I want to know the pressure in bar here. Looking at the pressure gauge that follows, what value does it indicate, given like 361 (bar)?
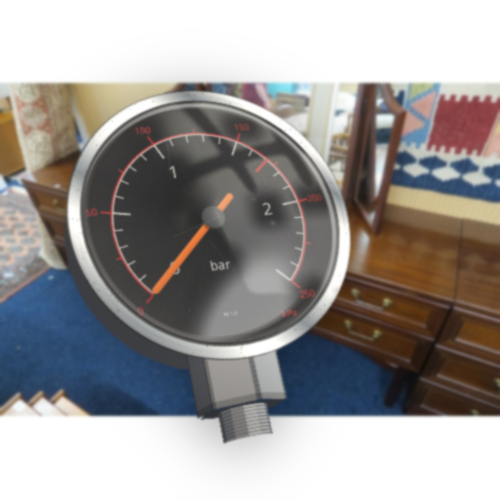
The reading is 0 (bar)
